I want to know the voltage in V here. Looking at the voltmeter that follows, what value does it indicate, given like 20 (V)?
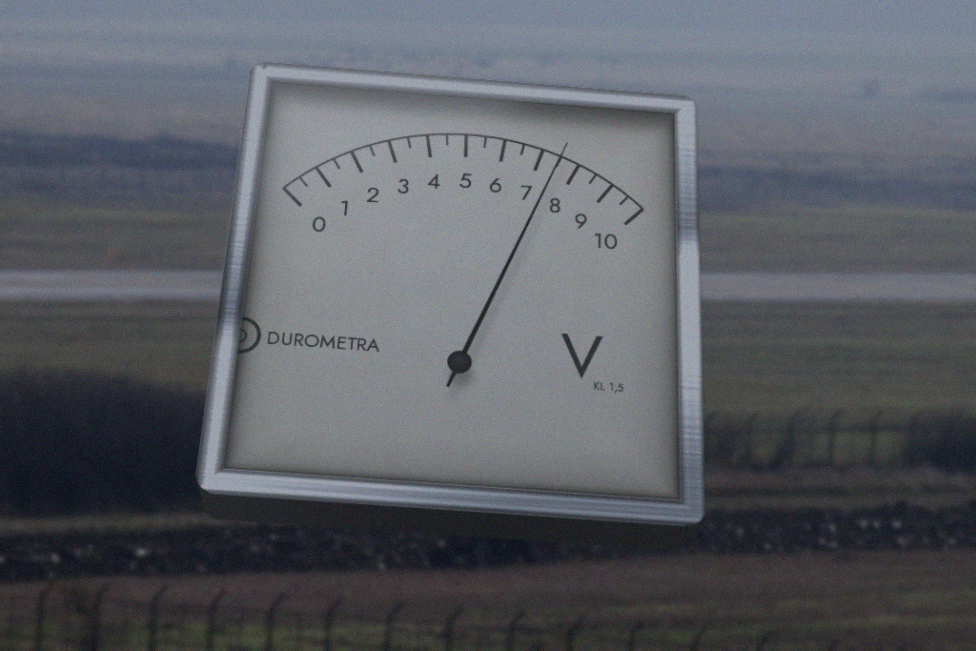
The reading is 7.5 (V)
